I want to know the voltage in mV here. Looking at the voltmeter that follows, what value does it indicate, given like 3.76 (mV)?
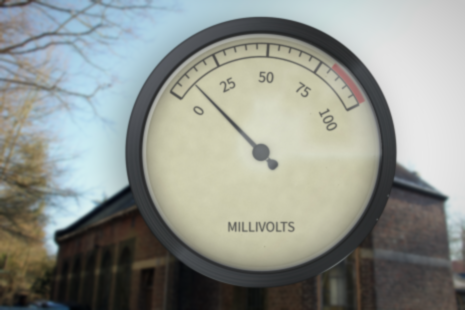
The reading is 10 (mV)
